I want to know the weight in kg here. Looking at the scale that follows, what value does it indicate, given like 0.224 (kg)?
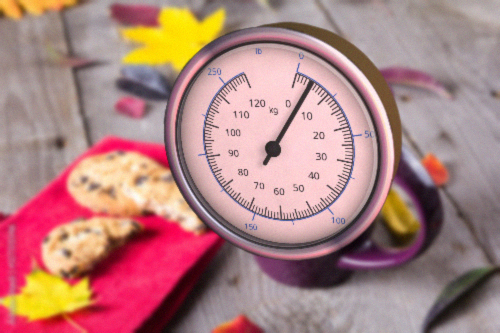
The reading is 5 (kg)
